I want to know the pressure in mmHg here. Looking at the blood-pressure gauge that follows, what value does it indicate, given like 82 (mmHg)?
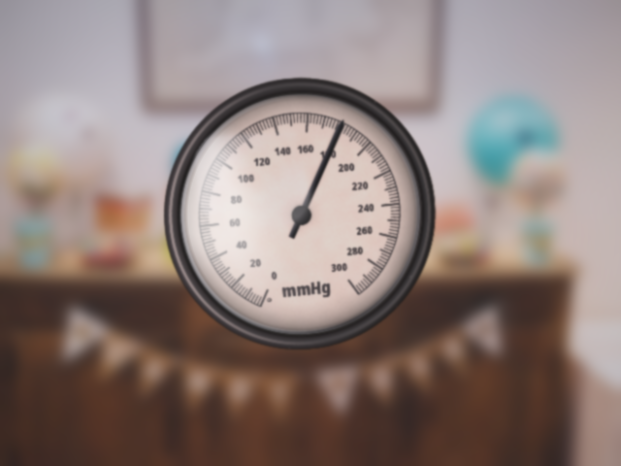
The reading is 180 (mmHg)
